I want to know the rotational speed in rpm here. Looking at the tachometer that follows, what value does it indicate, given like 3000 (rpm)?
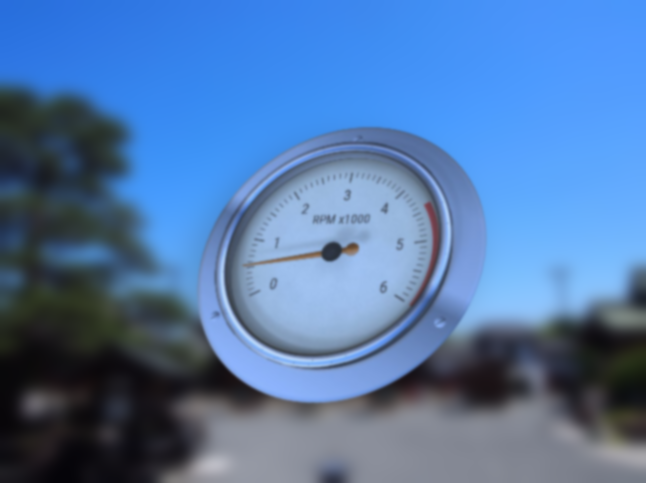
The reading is 500 (rpm)
